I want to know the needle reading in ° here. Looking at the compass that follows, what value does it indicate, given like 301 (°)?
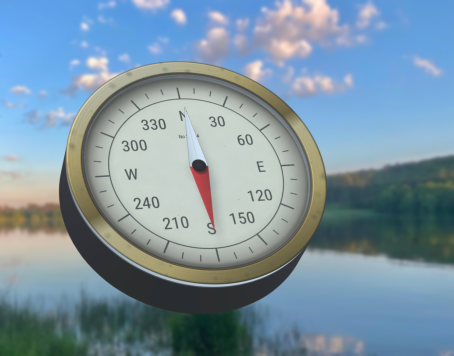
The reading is 180 (°)
